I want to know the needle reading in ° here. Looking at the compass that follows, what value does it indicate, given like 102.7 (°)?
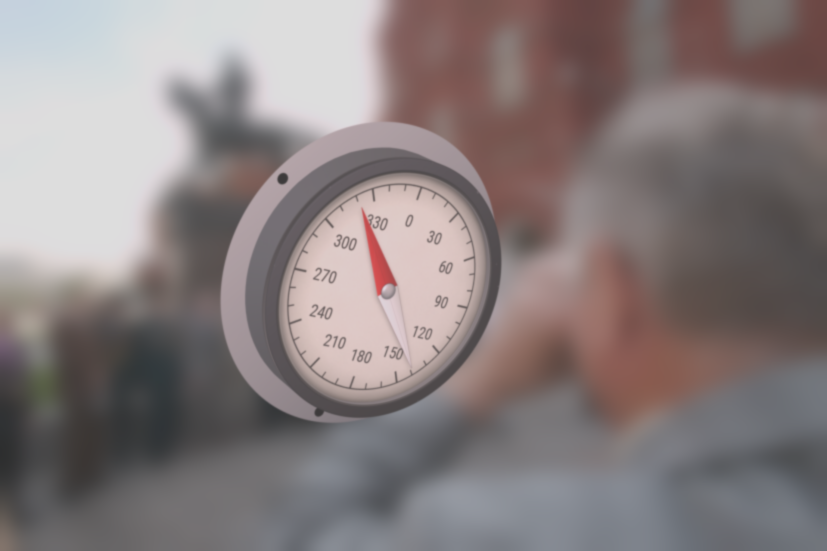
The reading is 320 (°)
